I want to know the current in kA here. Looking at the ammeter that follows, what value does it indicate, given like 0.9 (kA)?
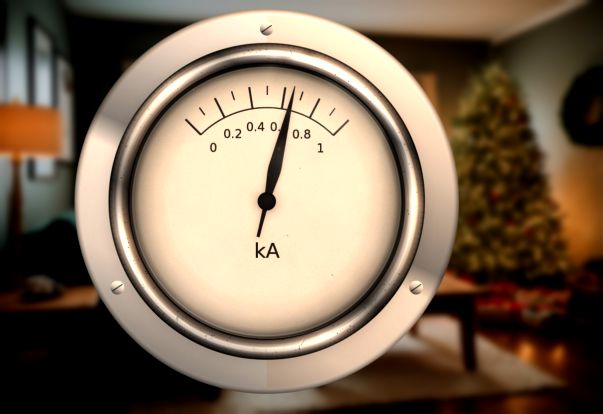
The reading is 0.65 (kA)
